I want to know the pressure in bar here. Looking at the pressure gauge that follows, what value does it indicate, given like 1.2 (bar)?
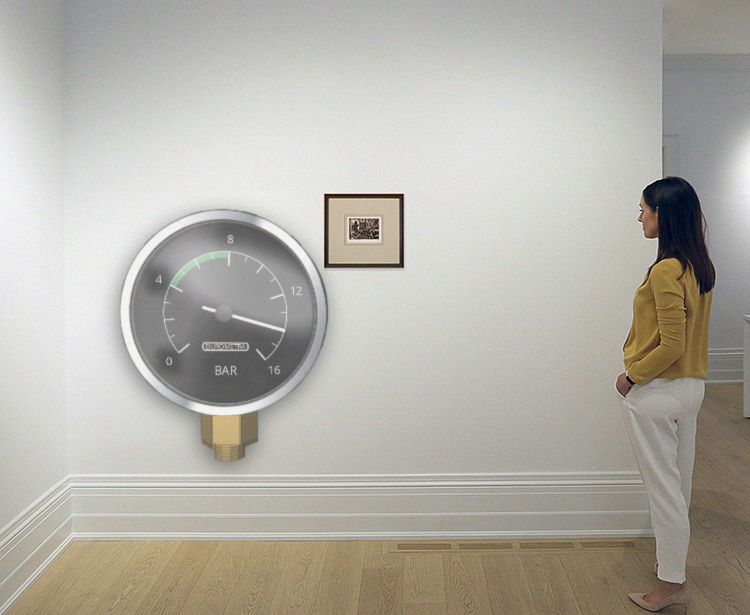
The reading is 14 (bar)
